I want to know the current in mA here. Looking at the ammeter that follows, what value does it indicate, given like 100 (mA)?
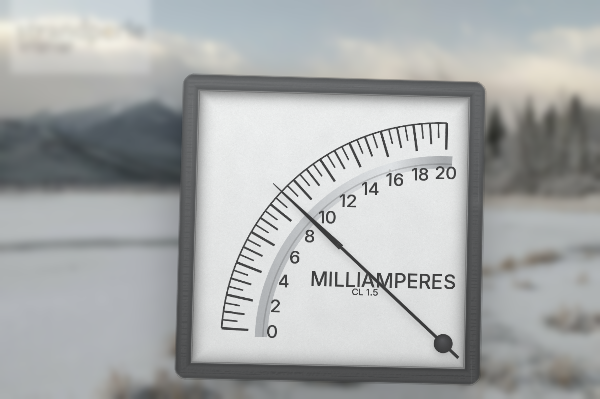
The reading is 9 (mA)
